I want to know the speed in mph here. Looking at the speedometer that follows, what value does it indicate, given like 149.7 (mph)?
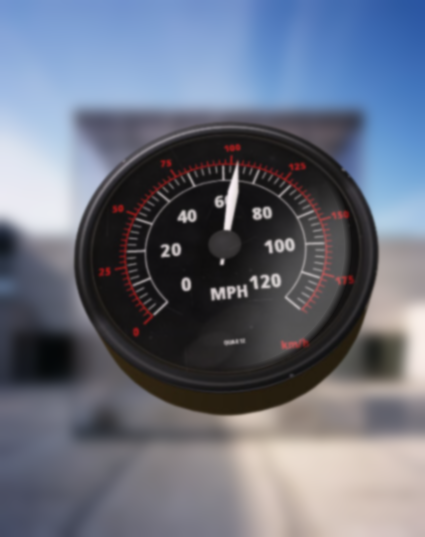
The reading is 64 (mph)
